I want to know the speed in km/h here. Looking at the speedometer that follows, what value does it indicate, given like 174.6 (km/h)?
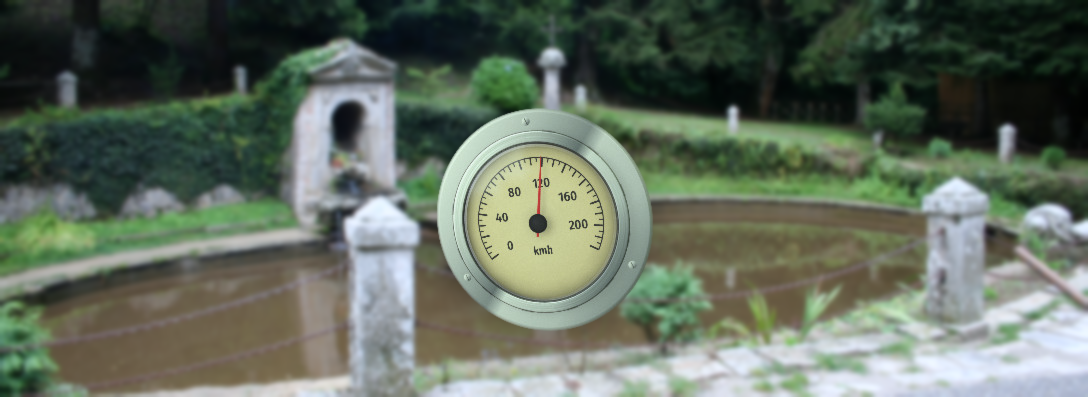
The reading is 120 (km/h)
